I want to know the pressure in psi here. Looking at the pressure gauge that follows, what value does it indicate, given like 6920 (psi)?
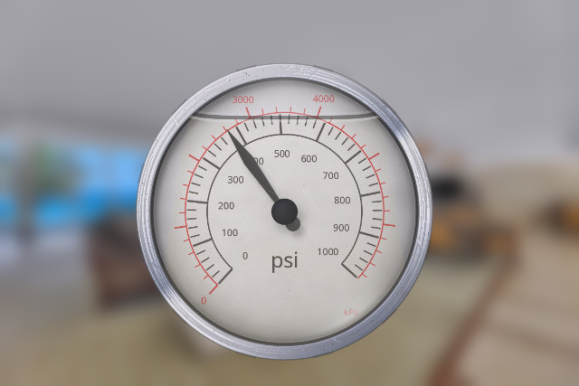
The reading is 380 (psi)
